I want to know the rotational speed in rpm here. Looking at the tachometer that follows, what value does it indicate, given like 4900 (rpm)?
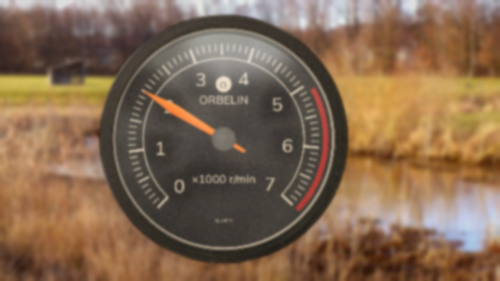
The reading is 2000 (rpm)
